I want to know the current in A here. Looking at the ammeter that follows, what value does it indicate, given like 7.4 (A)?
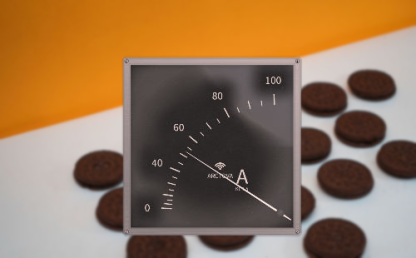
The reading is 52.5 (A)
